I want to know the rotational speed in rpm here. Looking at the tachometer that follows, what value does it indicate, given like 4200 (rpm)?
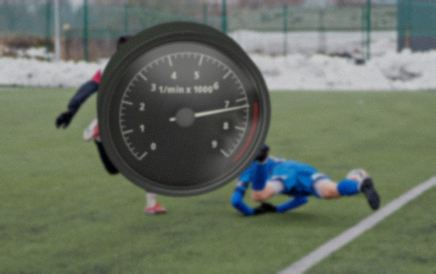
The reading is 7200 (rpm)
